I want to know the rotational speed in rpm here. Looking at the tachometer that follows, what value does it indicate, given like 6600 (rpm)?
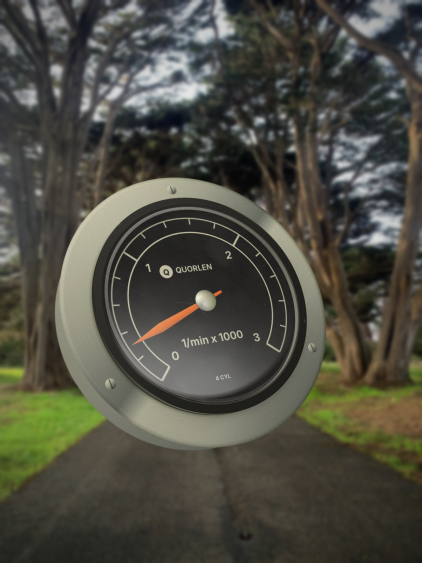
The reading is 300 (rpm)
